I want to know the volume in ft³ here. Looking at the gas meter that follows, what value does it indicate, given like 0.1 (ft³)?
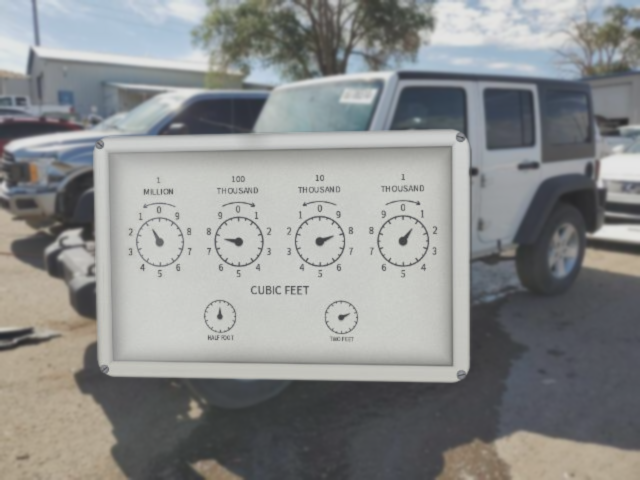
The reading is 78100 (ft³)
